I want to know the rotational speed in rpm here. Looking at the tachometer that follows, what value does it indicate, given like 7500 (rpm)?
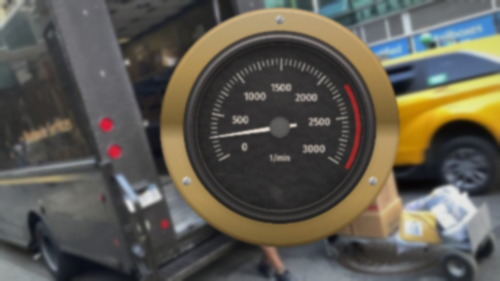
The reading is 250 (rpm)
